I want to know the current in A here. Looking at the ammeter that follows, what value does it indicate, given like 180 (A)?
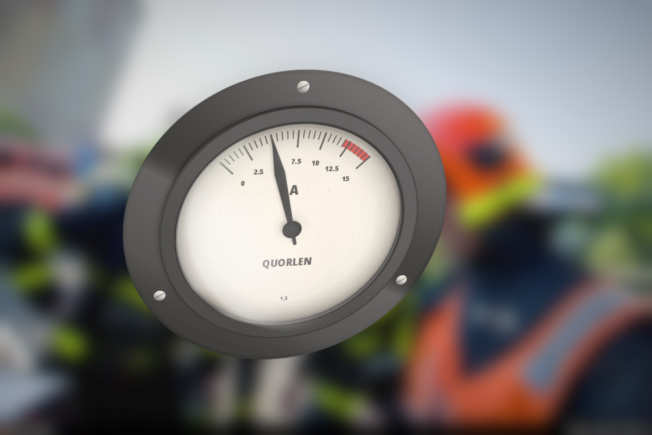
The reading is 5 (A)
